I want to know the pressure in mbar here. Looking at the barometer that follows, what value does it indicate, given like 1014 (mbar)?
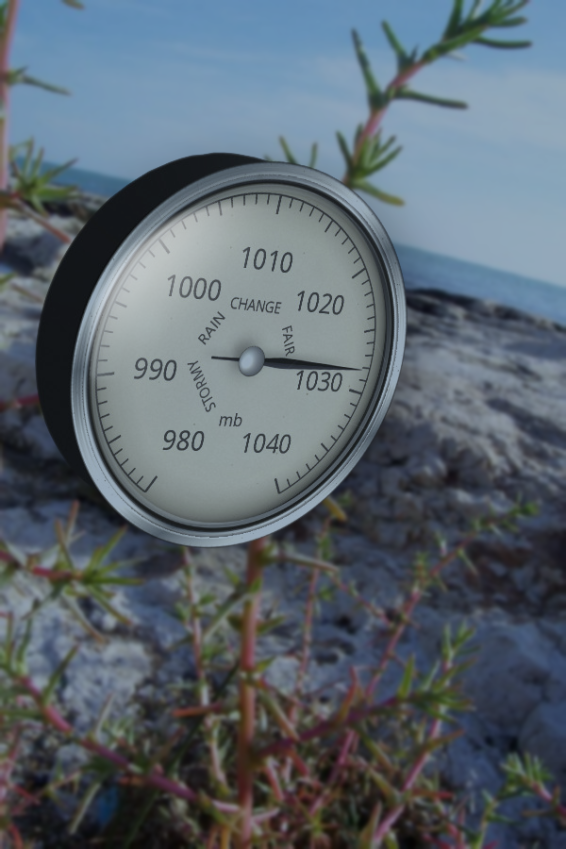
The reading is 1028 (mbar)
